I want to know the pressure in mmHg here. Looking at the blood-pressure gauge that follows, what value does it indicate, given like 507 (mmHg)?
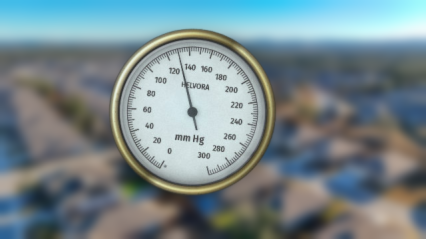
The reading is 130 (mmHg)
